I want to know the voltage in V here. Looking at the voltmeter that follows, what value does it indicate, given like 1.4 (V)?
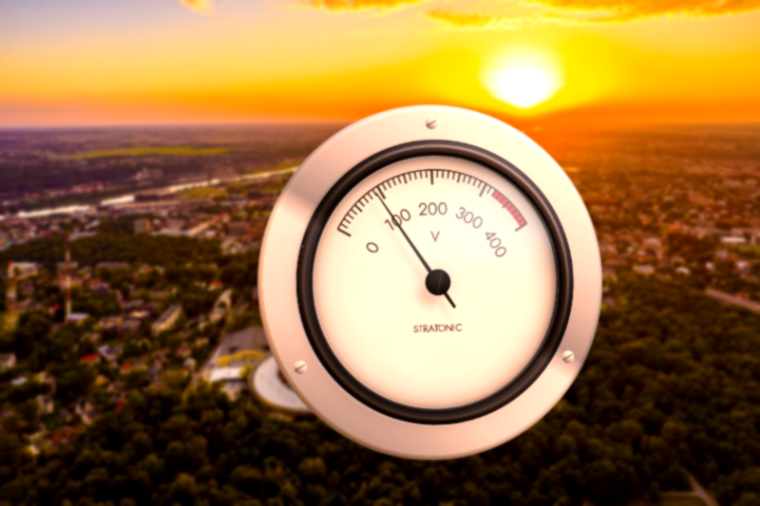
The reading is 90 (V)
